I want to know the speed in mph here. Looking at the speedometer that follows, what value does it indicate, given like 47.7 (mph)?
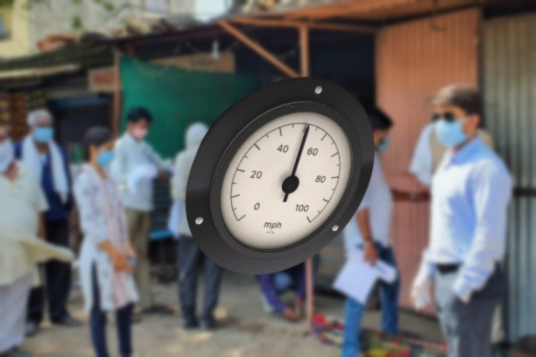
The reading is 50 (mph)
